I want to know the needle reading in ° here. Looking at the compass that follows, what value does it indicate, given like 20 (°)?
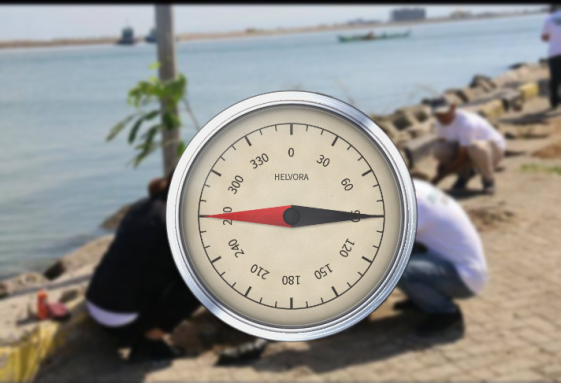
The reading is 270 (°)
